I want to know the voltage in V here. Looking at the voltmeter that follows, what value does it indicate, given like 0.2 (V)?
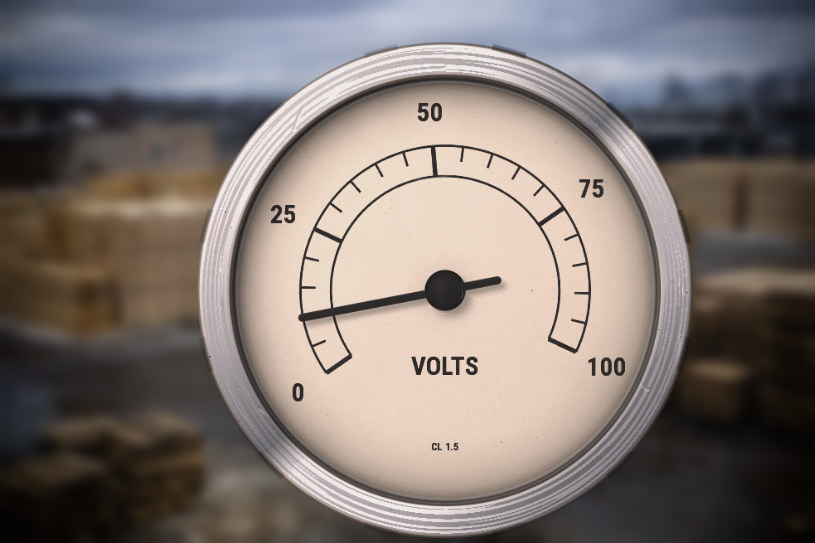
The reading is 10 (V)
